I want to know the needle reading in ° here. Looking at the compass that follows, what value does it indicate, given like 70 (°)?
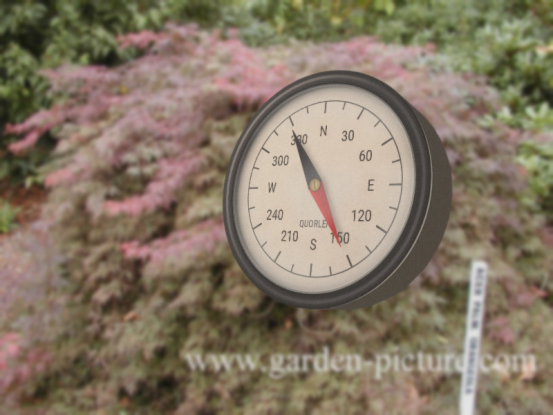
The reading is 150 (°)
